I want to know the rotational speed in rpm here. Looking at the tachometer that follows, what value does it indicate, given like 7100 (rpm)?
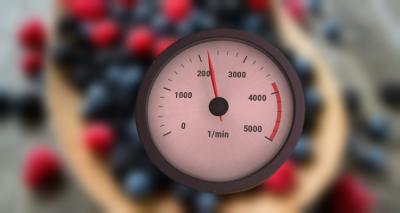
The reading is 2200 (rpm)
